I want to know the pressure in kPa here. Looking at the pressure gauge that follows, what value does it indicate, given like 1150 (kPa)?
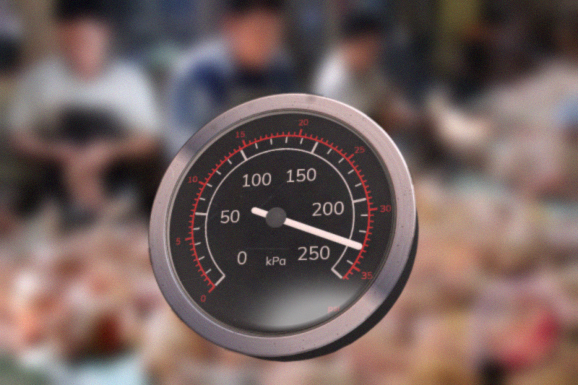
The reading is 230 (kPa)
